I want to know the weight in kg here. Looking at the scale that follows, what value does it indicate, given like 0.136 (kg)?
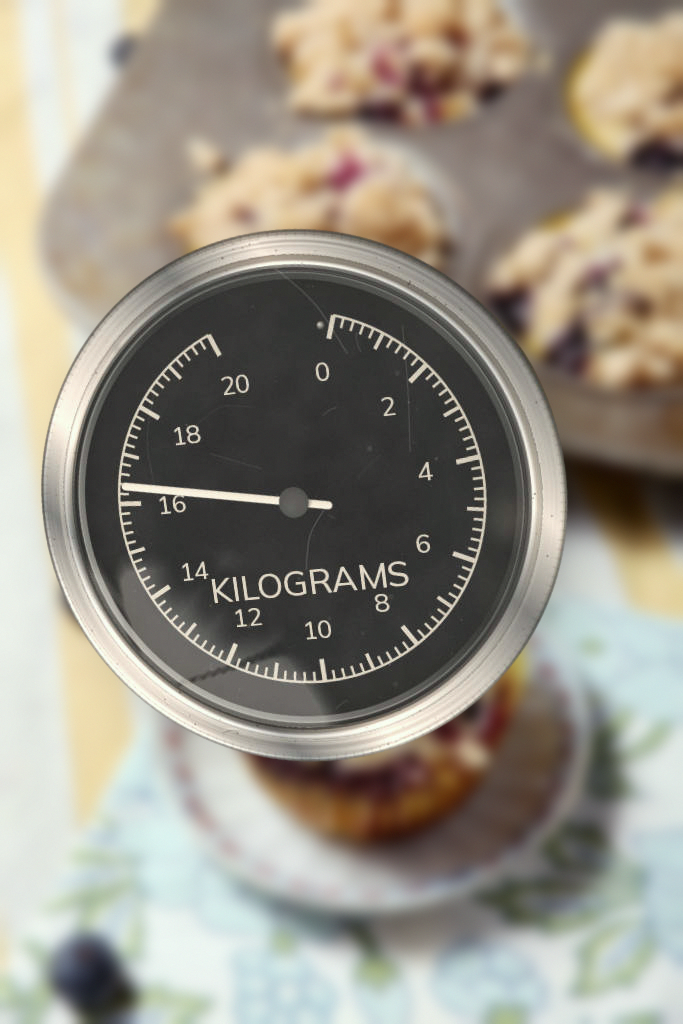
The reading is 16.4 (kg)
